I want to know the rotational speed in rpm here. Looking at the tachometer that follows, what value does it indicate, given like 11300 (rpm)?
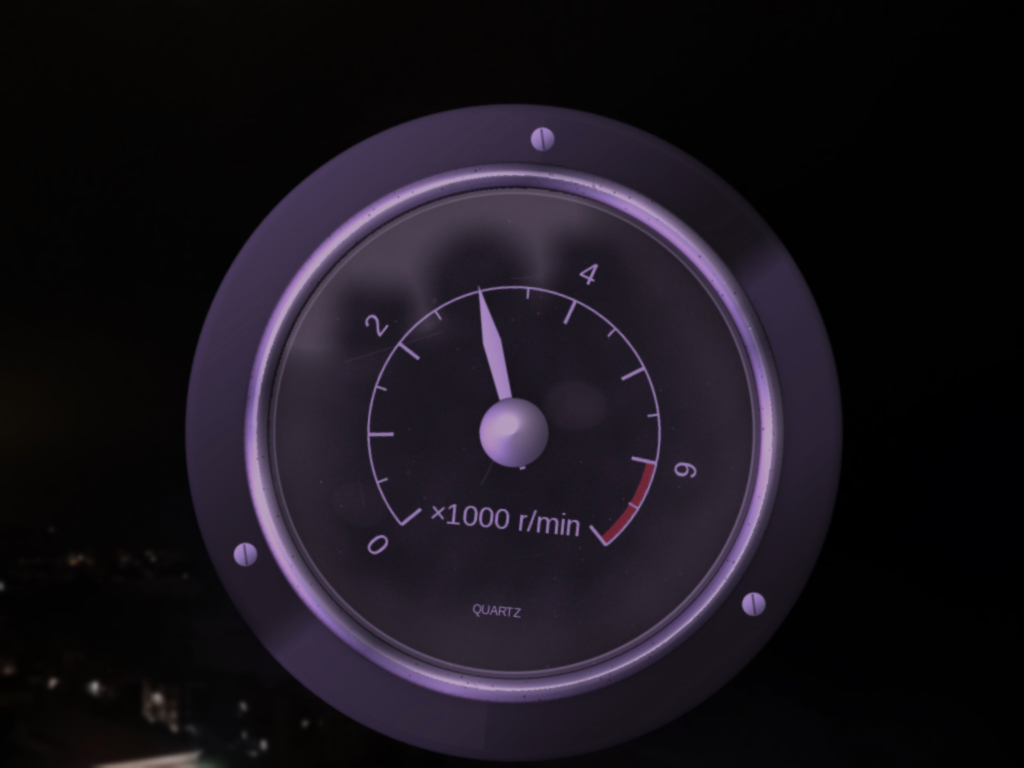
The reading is 3000 (rpm)
